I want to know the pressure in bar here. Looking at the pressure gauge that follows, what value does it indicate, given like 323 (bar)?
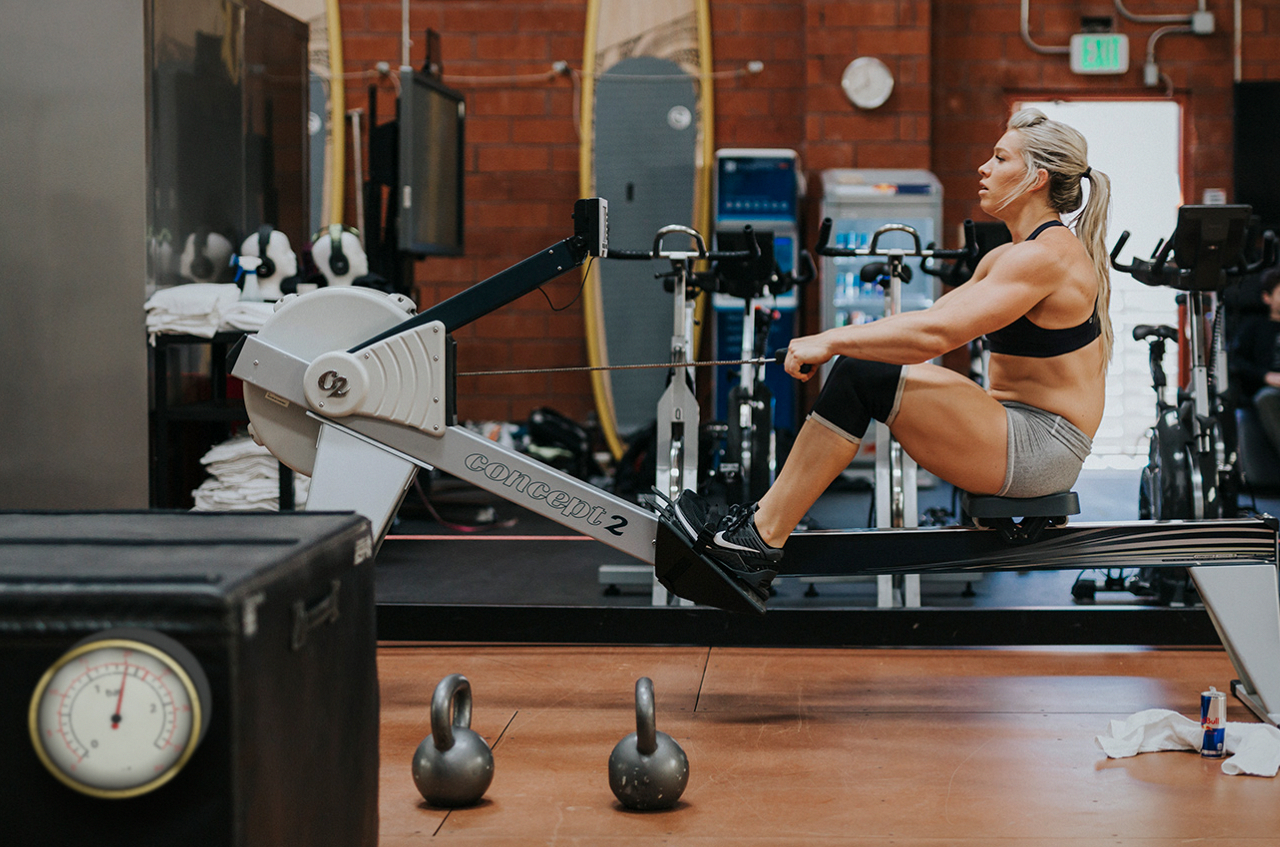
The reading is 1.4 (bar)
